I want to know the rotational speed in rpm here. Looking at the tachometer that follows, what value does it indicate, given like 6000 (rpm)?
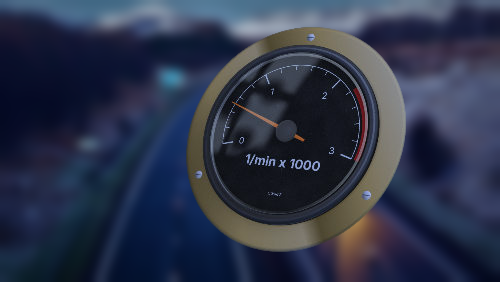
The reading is 500 (rpm)
